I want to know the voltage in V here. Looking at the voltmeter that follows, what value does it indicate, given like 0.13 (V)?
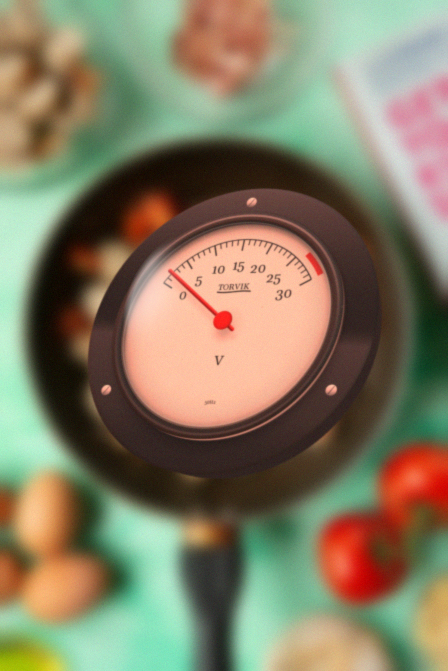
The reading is 2 (V)
